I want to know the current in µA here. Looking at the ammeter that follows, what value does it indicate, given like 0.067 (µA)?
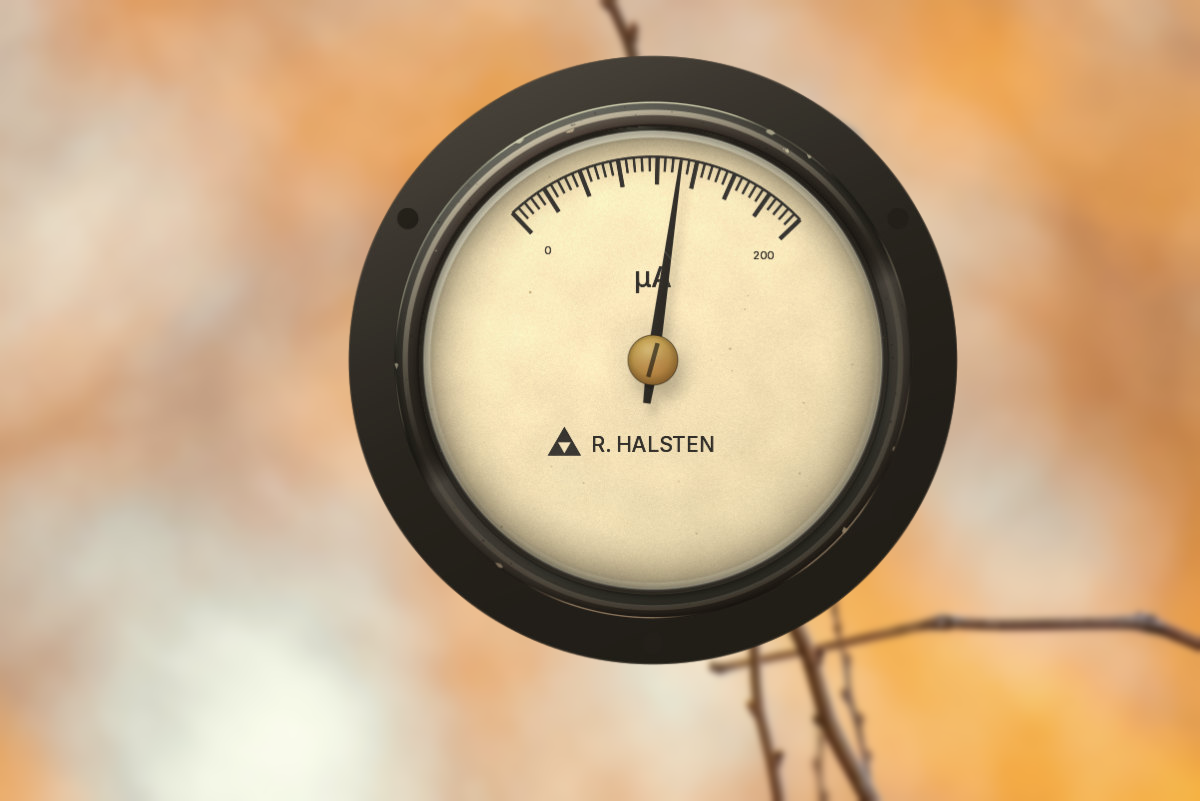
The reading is 115 (µA)
